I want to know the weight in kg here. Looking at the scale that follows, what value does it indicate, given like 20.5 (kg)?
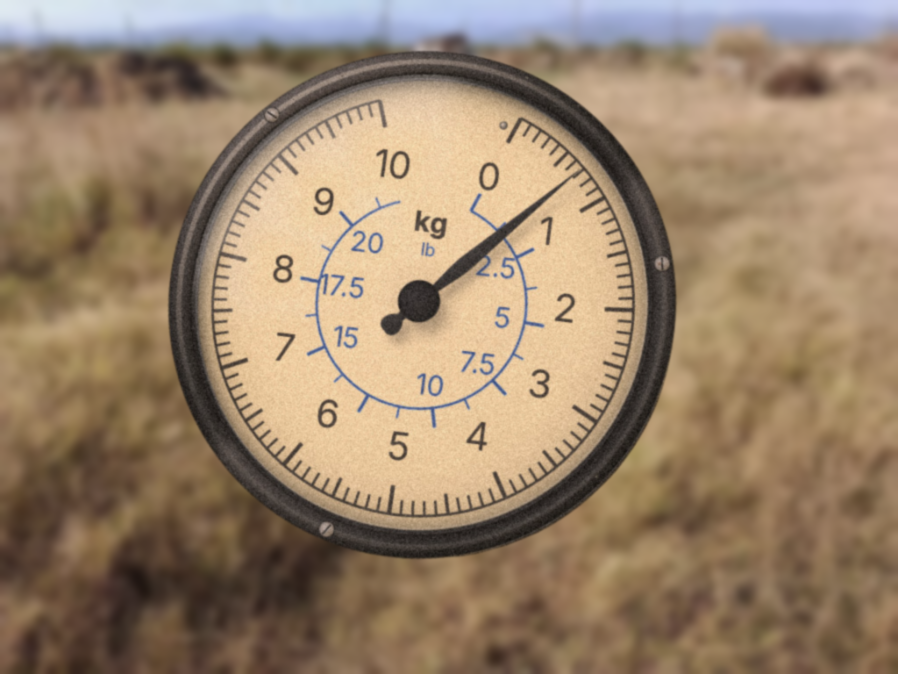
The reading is 0.7 (kg)
